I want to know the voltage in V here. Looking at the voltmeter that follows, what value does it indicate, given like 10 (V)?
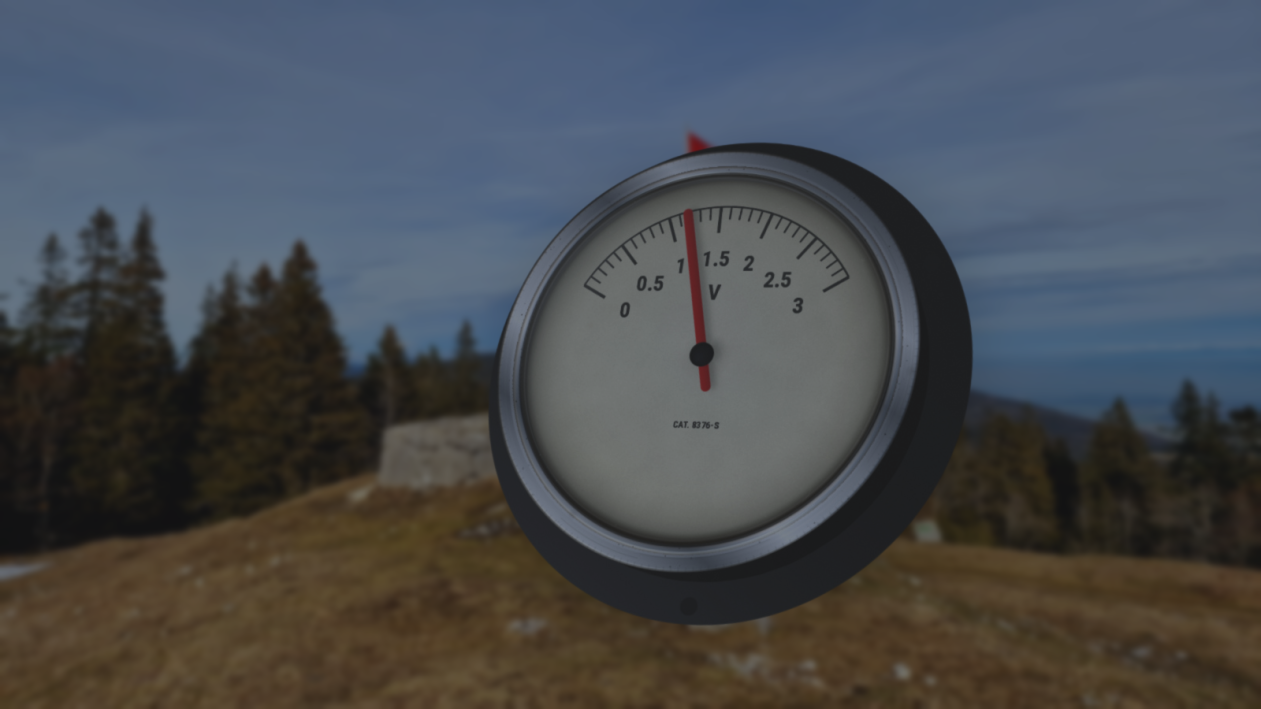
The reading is 1.2 (V)
